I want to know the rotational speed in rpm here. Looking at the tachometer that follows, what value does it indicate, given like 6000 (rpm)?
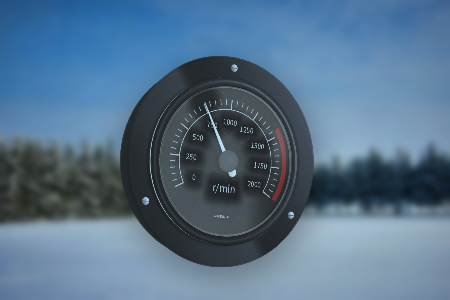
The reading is 750 (rpm)
